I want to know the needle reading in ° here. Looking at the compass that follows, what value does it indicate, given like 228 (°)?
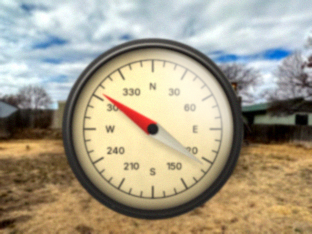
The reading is 305 (°)
